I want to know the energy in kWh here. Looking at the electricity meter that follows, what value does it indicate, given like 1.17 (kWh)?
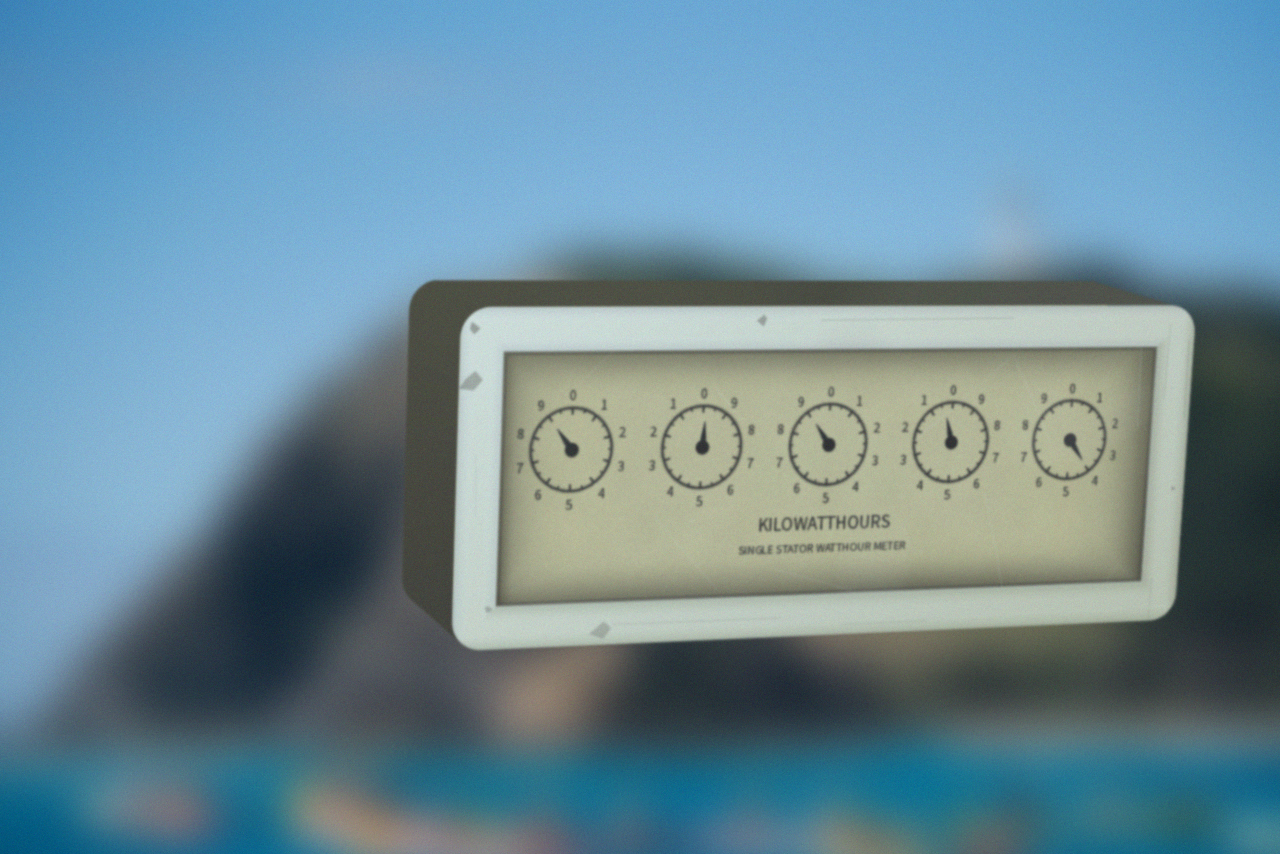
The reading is 89904 (kWh)
